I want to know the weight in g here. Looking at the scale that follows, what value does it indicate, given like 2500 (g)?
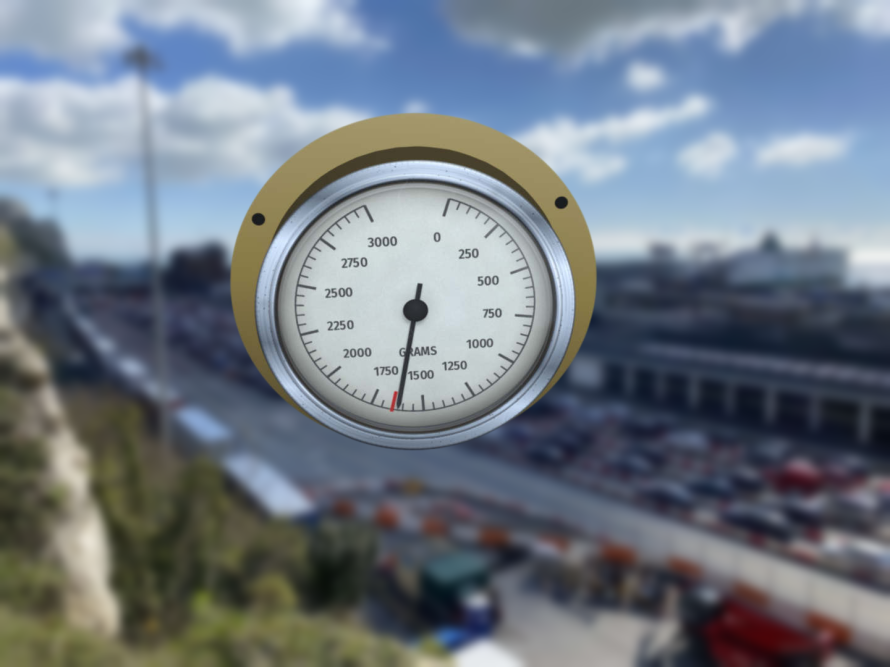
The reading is 1625 (g)
